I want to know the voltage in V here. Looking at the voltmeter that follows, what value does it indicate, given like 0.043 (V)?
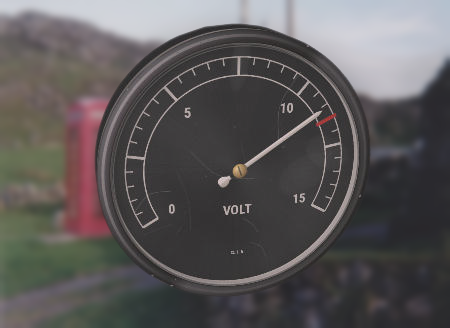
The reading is 11 (V)
